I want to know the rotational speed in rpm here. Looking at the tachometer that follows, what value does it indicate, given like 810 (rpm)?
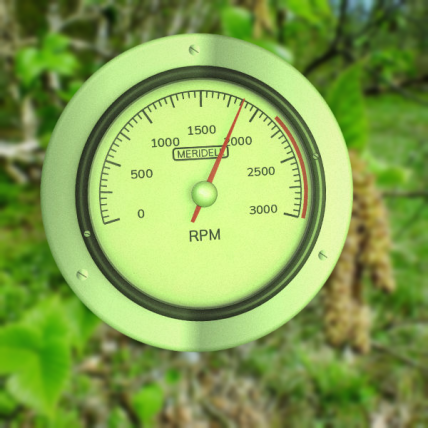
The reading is 1850 (rpm)
